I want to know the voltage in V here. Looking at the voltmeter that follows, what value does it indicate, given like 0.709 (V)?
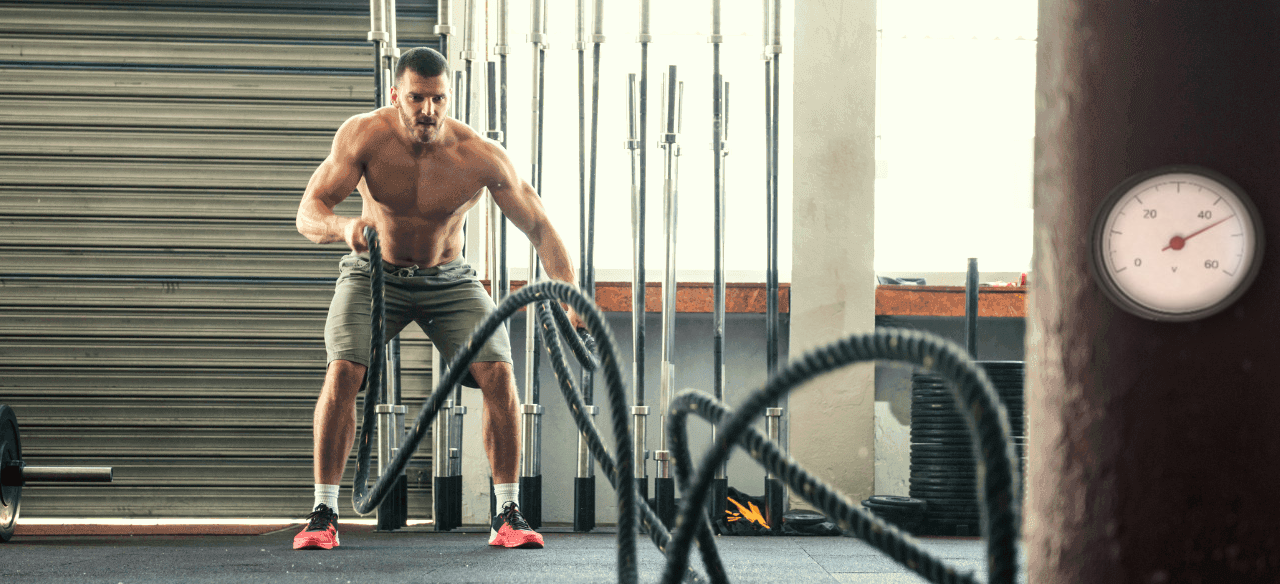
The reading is 45 (V)
